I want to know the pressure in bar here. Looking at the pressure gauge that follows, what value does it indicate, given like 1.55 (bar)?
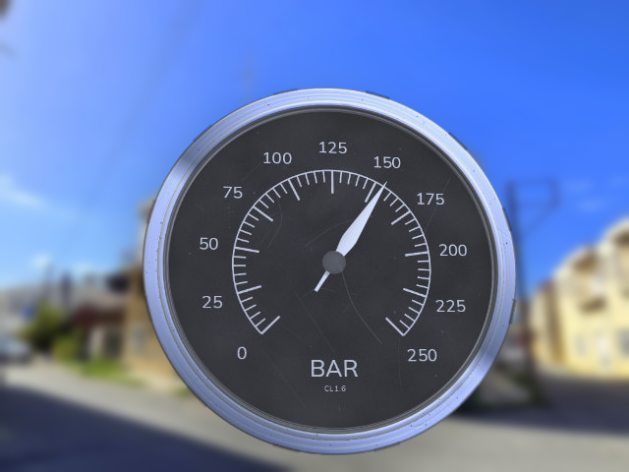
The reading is 155 (bar)
